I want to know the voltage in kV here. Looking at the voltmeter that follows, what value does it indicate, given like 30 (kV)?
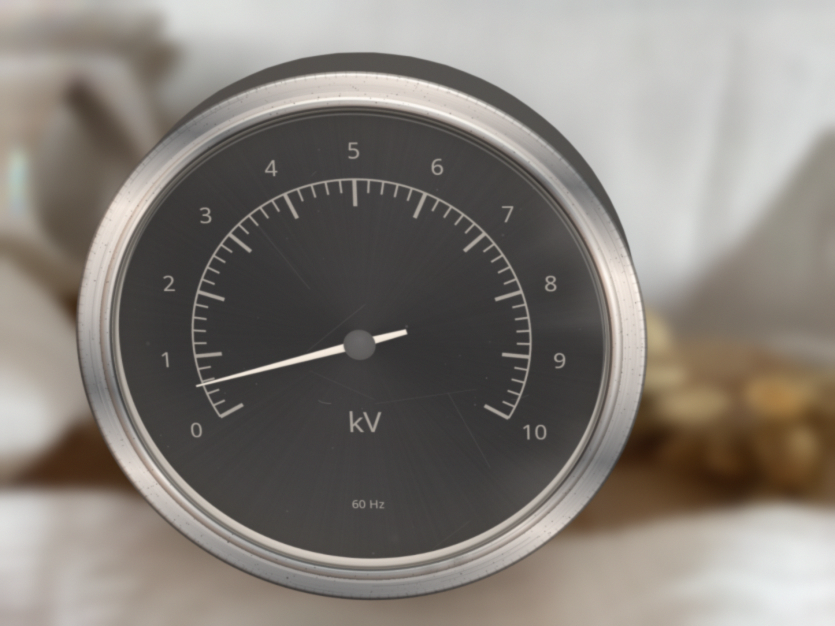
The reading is 0.6 (kV)
